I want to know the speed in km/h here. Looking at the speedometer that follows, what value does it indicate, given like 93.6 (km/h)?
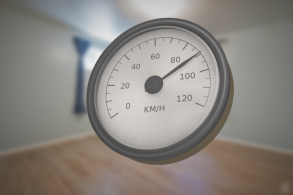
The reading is 90 (km/h)
